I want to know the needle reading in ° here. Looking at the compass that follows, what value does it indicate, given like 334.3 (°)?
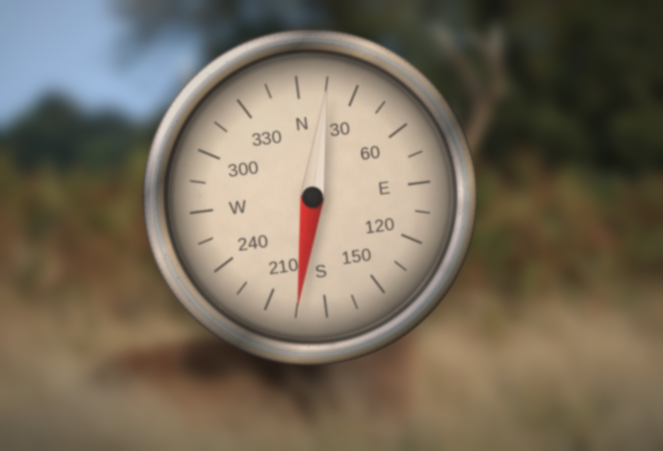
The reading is 195 (°)
